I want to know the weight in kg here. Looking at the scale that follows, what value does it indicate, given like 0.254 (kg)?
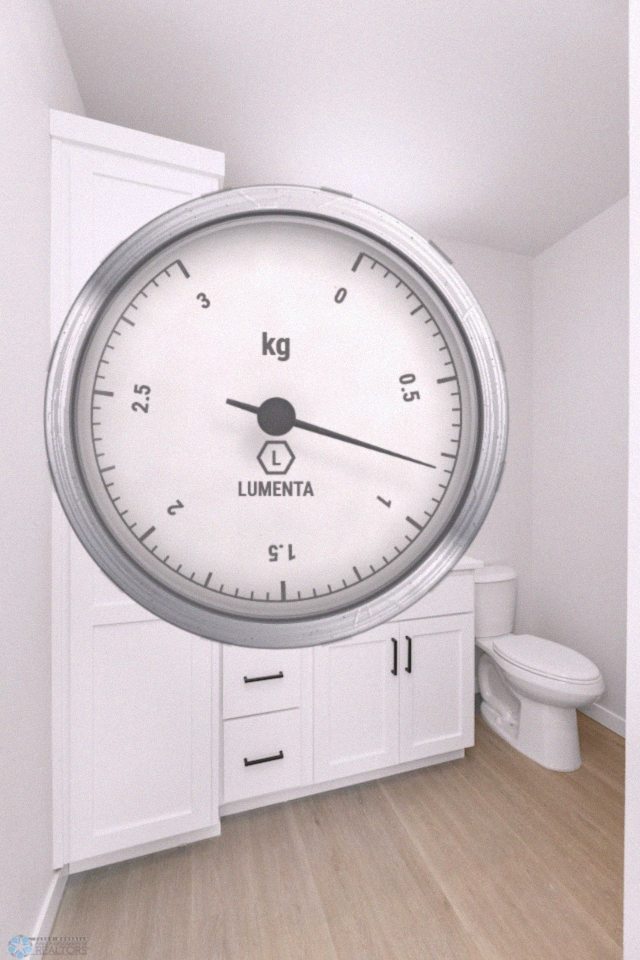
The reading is 0.8 (kg)
